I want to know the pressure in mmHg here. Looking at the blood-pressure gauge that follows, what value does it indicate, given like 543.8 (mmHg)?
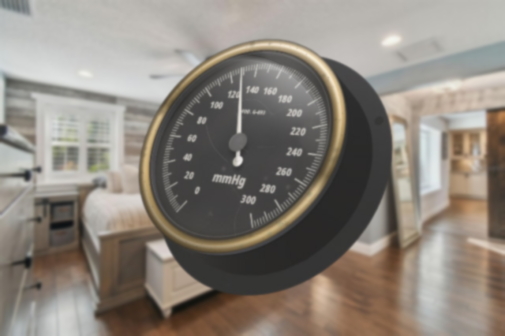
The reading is 130 (mmHg)
